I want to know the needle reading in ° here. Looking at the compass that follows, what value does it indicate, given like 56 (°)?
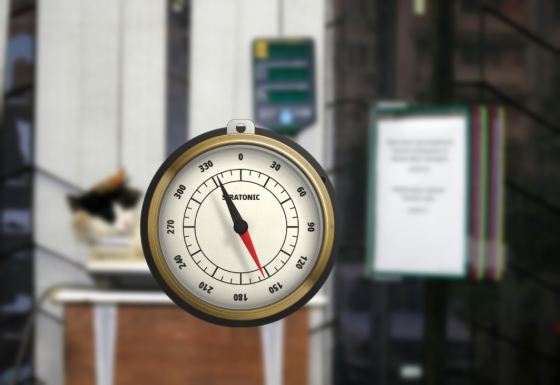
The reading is 155 (°)
